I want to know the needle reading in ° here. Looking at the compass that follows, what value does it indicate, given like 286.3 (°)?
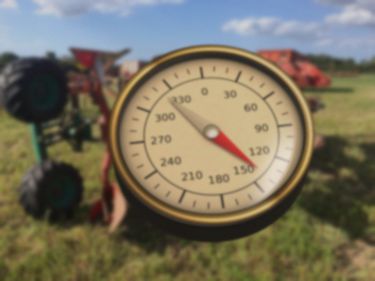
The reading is 140 (°)
